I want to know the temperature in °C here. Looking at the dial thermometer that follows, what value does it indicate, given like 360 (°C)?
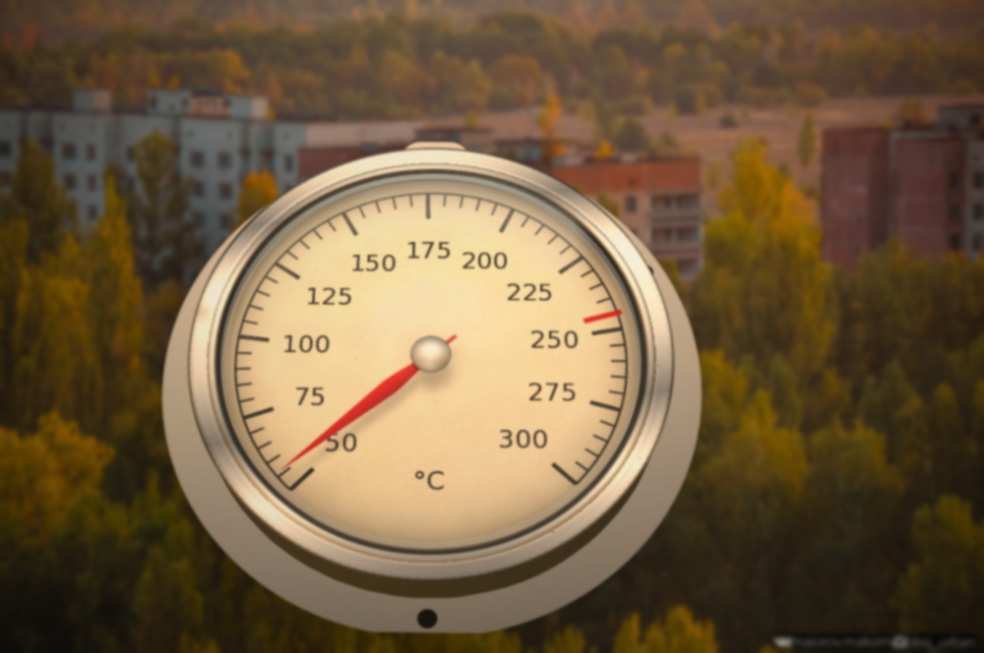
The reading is 55 (°C)
